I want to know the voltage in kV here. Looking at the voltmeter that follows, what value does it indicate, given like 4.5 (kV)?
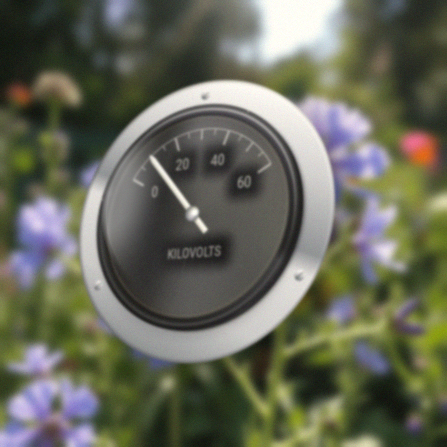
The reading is 10 (kV)
